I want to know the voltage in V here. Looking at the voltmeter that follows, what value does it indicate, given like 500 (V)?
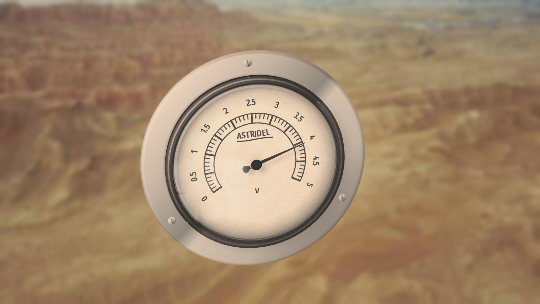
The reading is 4 (V)
